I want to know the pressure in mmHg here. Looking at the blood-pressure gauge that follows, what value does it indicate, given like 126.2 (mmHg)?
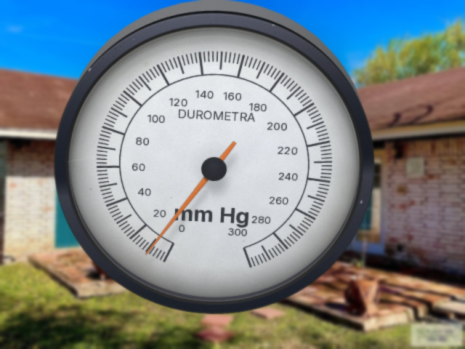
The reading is 10 (mmHg)
